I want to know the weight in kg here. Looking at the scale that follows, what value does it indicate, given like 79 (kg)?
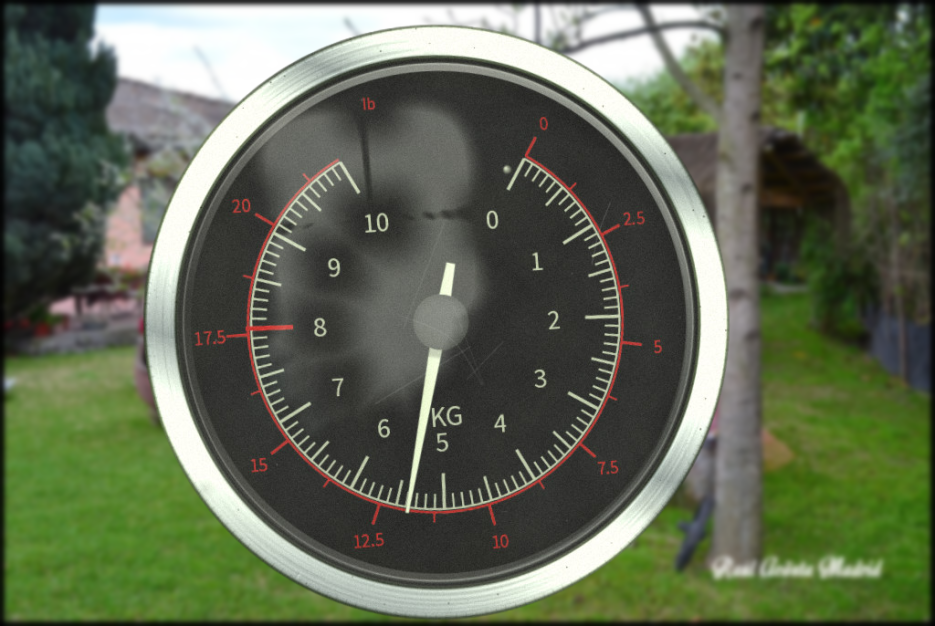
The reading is 5.4 (kg)
